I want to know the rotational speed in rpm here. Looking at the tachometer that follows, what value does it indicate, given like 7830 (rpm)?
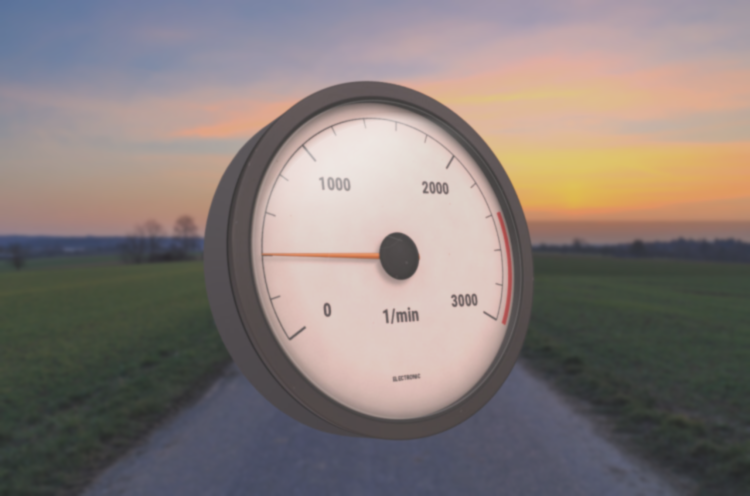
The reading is 400 (rpm)
